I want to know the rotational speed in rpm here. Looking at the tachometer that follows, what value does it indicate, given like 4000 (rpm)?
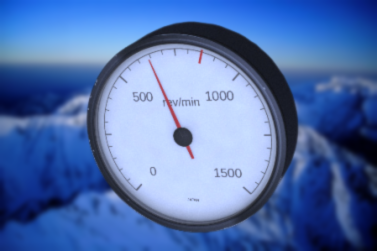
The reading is 650 (rpm)
